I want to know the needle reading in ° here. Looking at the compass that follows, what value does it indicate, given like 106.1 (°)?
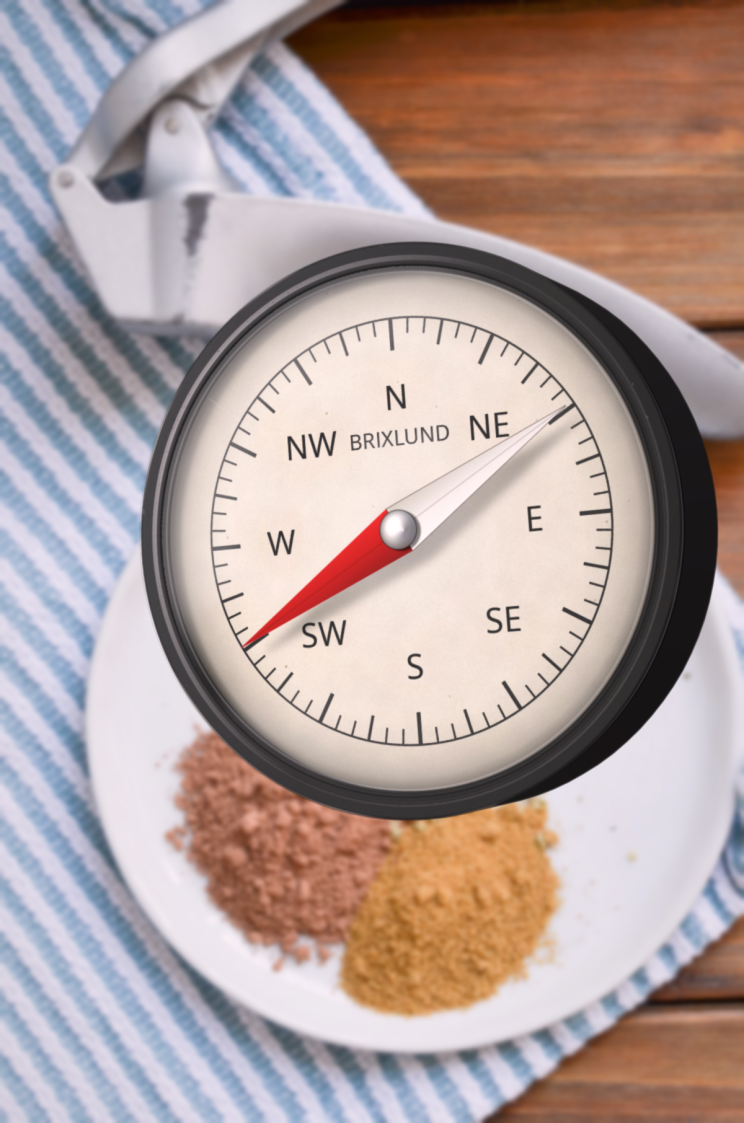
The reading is 240 (°)
